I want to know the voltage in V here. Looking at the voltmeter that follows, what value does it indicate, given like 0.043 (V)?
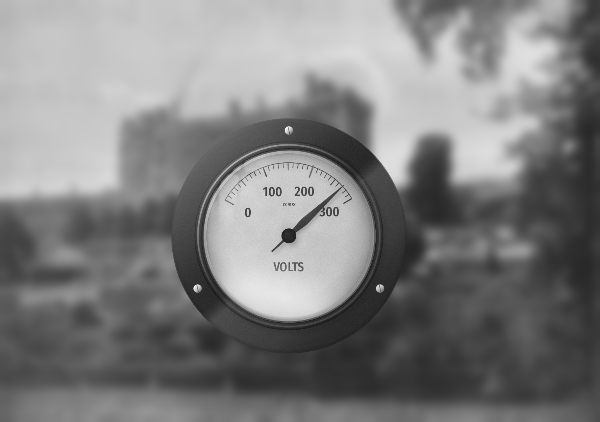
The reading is 270 (V)
